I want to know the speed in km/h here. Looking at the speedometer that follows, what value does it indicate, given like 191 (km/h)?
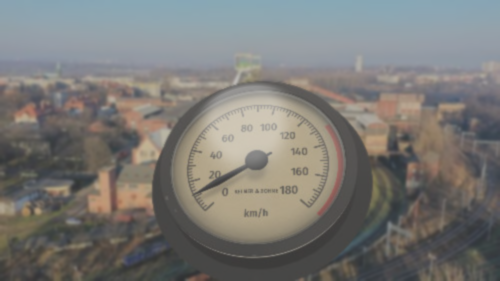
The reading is 10 (km/h)
